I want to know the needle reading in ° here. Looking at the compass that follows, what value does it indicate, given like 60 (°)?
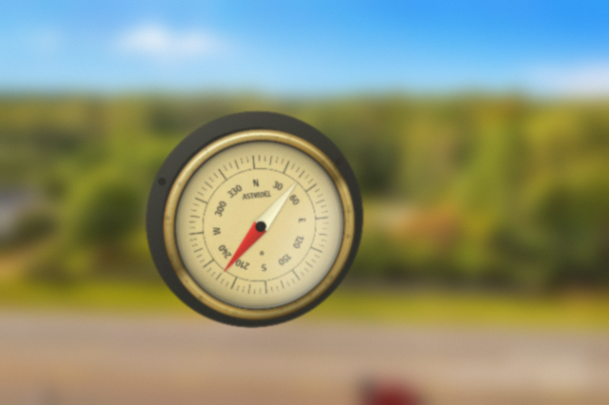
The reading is 225 (°)
